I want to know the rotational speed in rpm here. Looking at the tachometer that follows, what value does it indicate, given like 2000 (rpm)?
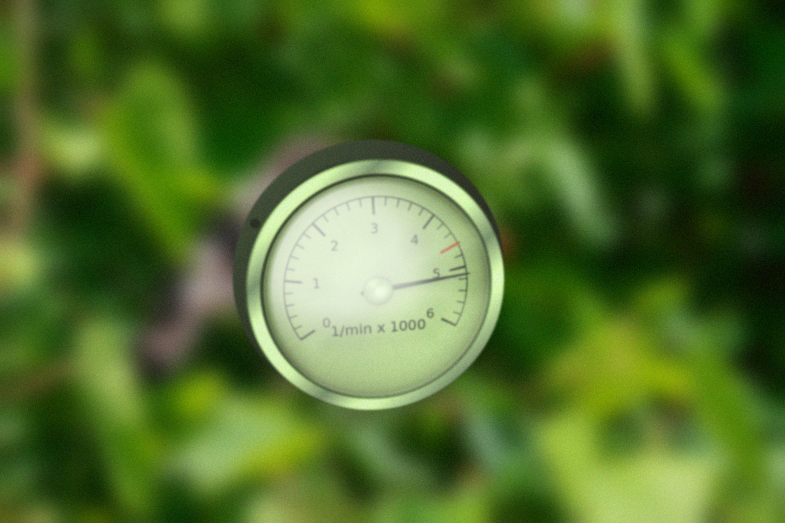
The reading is 5100 (rpm)
